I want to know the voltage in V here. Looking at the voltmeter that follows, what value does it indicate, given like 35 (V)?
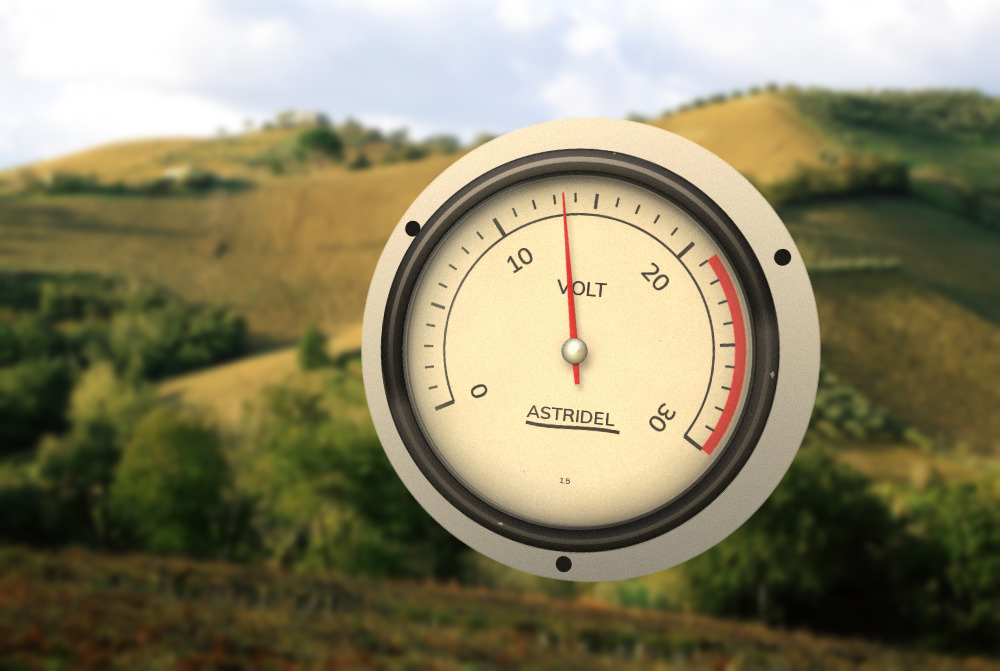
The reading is 13.5 (V)
